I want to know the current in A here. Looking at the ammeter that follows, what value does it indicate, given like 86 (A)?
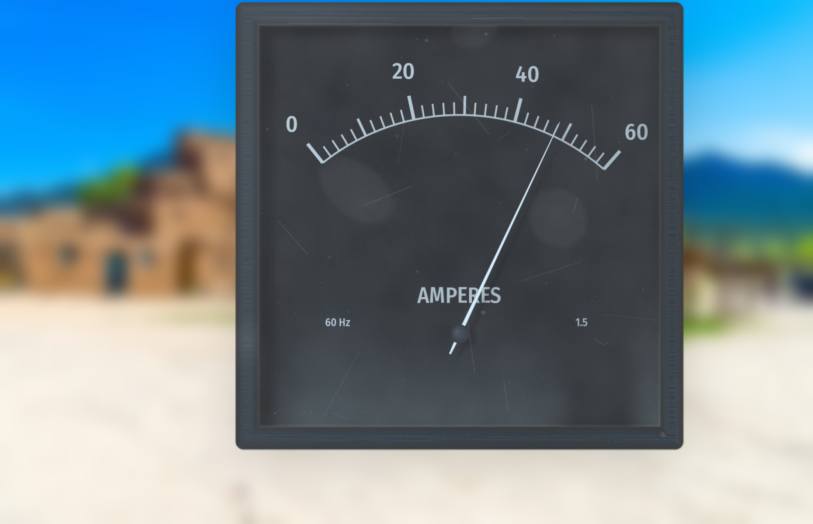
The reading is 48 (A)
